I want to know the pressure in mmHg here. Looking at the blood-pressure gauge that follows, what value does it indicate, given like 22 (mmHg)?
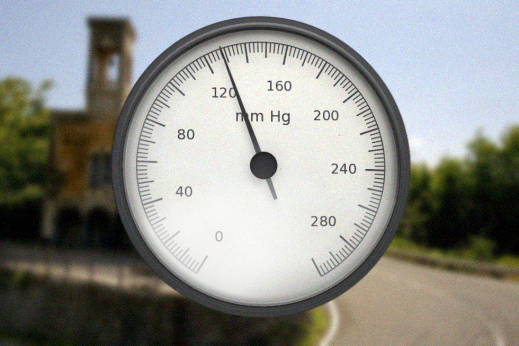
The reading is 128 (mmHg)
